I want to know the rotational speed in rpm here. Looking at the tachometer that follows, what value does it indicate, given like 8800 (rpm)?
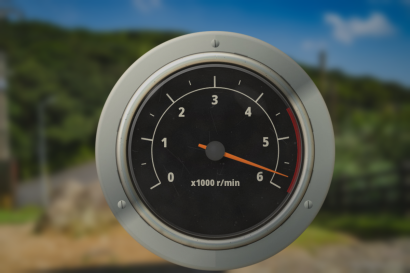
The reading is 5750 (rpm)
